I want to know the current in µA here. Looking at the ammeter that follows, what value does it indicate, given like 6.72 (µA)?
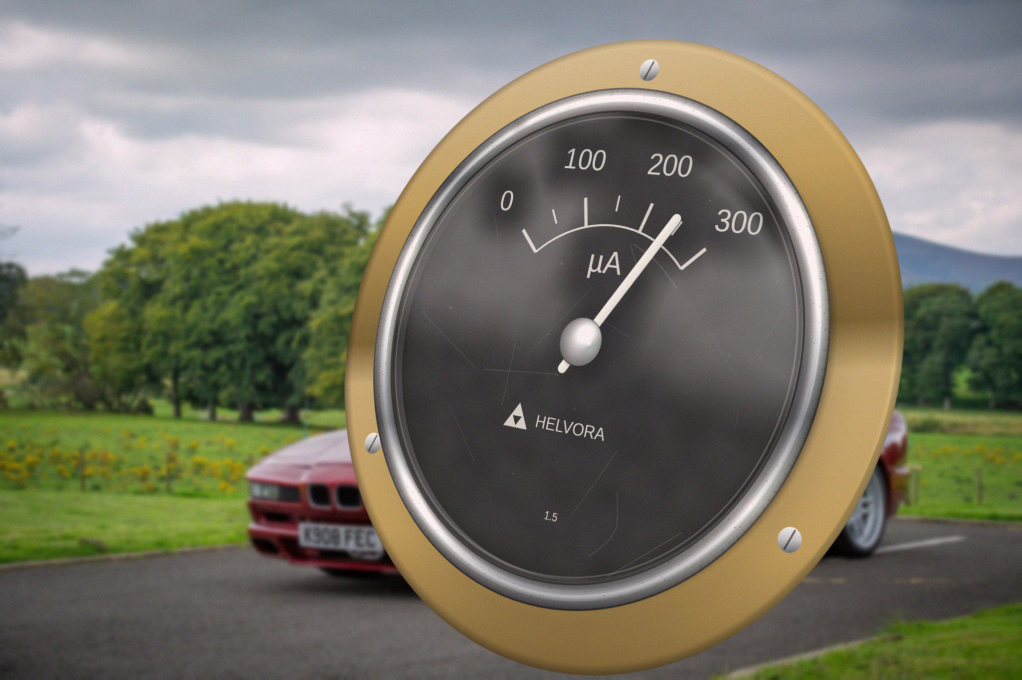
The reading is 250 (µA)
